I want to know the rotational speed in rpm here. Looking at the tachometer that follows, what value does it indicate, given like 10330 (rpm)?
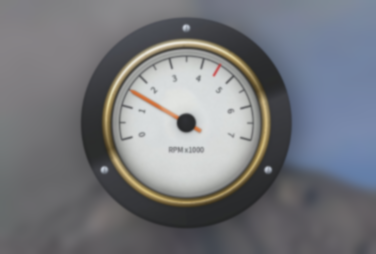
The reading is 1500 (rpm)
